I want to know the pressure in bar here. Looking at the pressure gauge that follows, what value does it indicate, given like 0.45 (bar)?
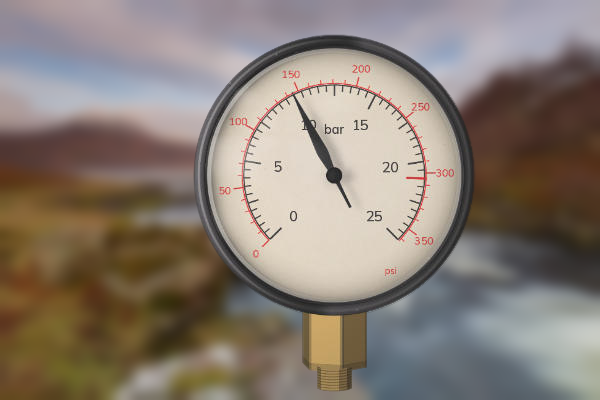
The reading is 10 (bar)
